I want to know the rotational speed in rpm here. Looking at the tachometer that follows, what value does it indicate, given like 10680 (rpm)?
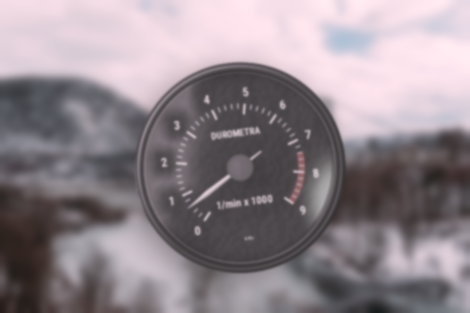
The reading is 600 (rpm)
